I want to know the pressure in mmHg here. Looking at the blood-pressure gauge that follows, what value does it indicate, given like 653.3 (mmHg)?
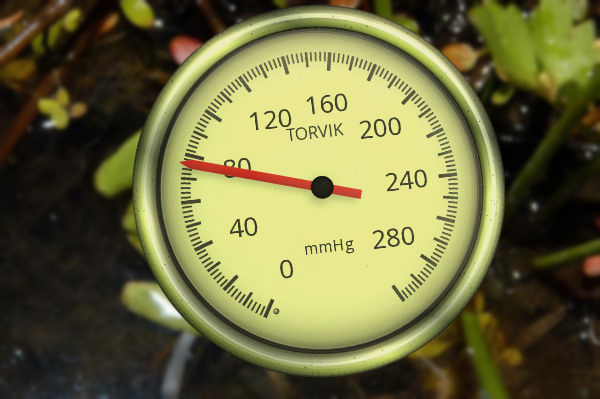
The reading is 76 (mmHg)
